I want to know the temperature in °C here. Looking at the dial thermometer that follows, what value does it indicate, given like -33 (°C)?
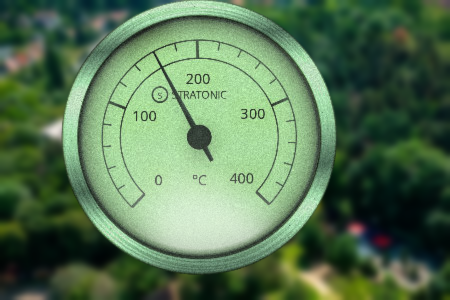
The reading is 160 (°C)
